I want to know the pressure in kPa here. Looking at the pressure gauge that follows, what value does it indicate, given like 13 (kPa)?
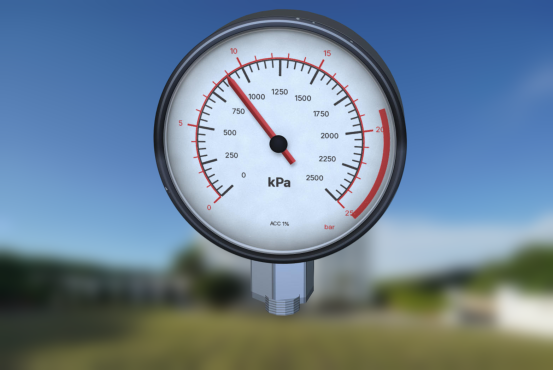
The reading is 900 (kPa)
